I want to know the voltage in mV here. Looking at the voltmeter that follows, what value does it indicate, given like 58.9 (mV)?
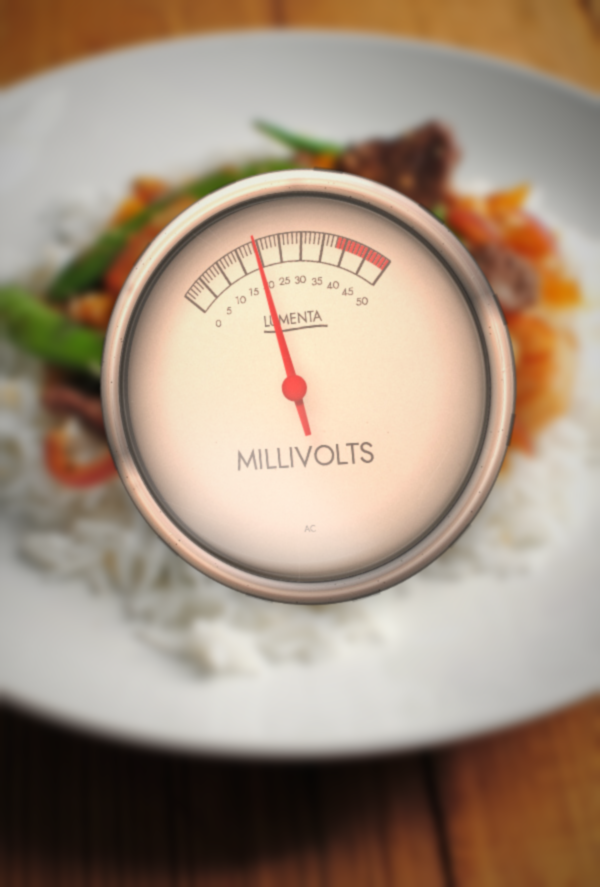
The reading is 20 (mV)
